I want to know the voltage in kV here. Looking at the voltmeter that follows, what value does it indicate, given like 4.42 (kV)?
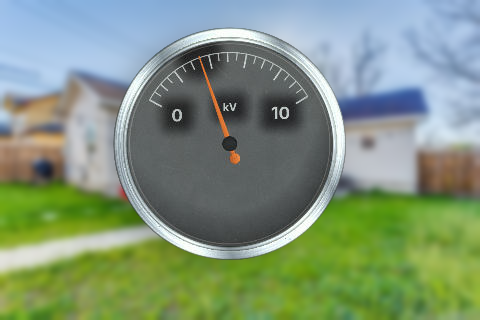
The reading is 3.5 (kV)
